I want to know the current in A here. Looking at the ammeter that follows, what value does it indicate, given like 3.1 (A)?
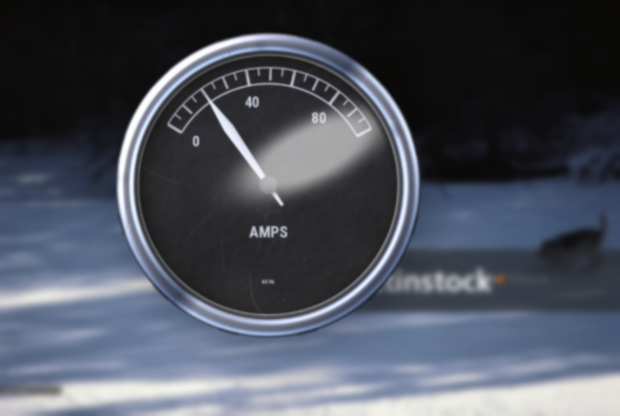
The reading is 20 (A)
